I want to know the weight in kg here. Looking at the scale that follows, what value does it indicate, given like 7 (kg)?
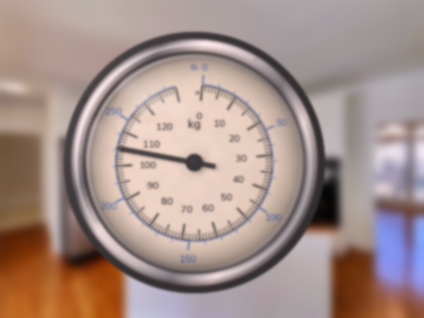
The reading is 105 (kg)
